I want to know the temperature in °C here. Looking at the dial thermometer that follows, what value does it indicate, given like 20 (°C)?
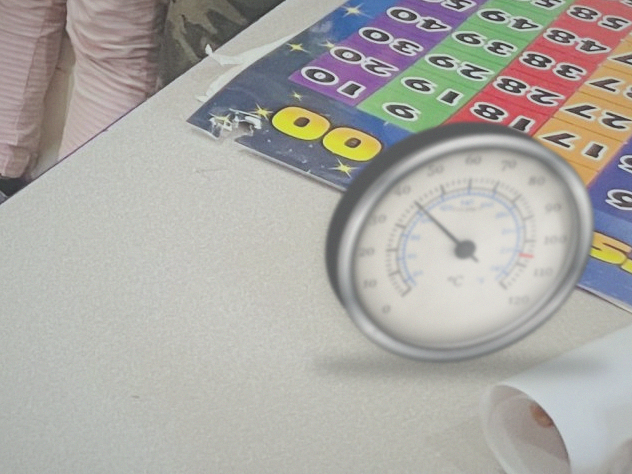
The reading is 40 (°C)
